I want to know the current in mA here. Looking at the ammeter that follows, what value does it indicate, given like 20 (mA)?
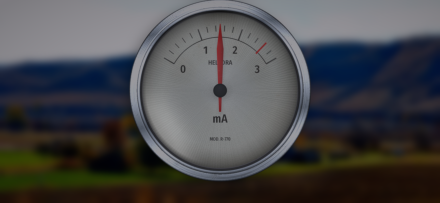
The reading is 1.5 (mA)
